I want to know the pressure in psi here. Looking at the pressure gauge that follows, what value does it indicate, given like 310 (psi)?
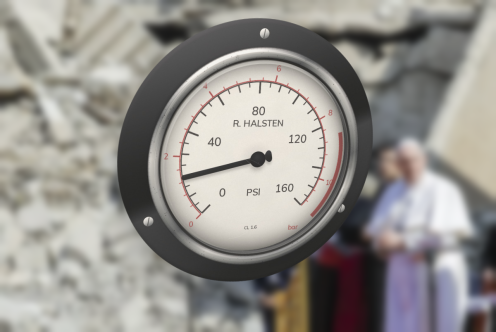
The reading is 20 (psi)
